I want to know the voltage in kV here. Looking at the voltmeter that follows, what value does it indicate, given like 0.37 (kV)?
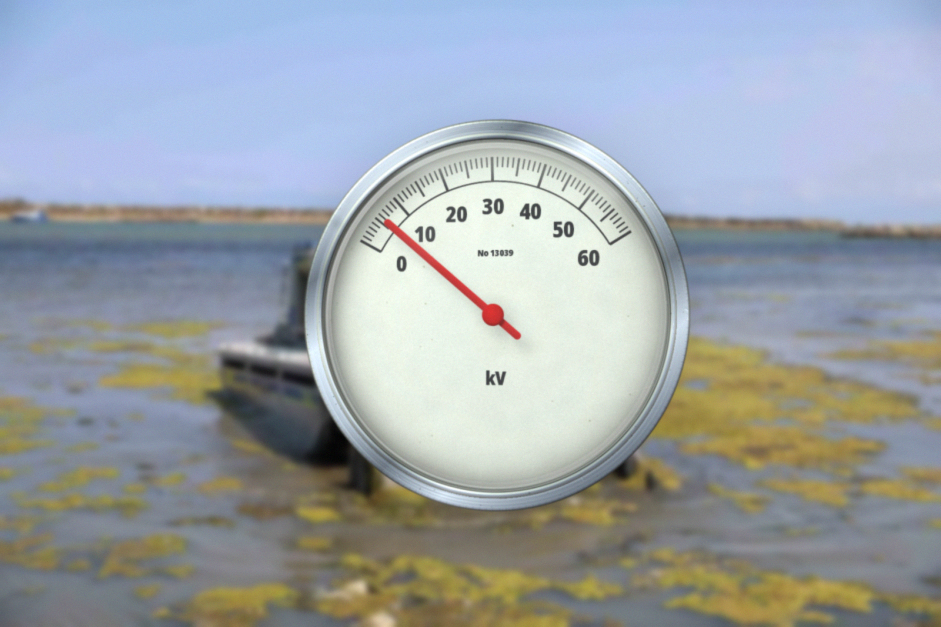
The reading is 6 (kV)
